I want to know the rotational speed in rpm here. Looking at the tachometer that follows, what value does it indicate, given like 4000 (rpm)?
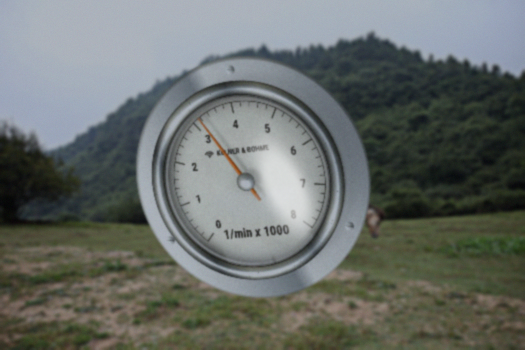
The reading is 3200 (rpm)
